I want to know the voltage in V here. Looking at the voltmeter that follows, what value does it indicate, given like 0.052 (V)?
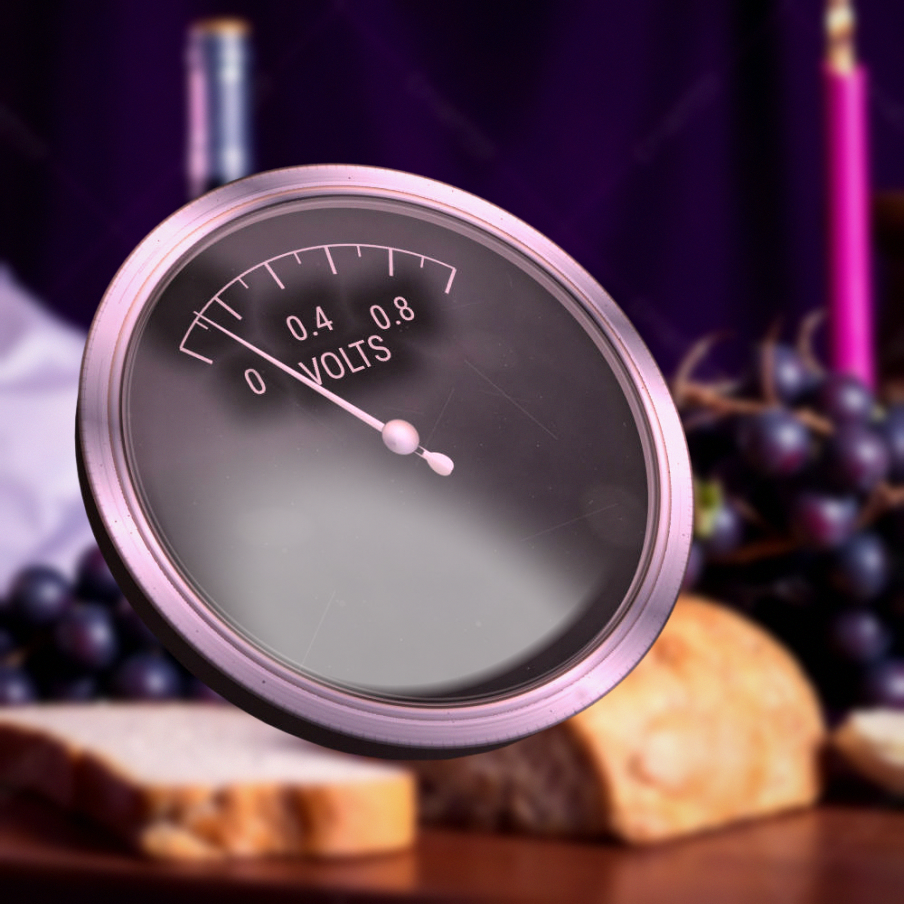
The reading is 0.1 (V)
